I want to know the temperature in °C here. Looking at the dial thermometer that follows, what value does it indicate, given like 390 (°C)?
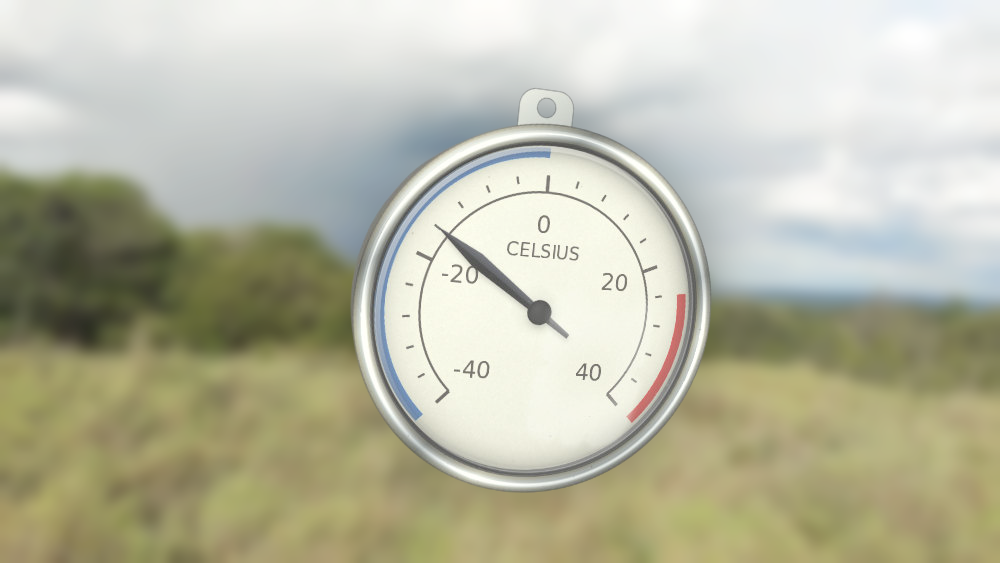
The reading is -16 (°C)
